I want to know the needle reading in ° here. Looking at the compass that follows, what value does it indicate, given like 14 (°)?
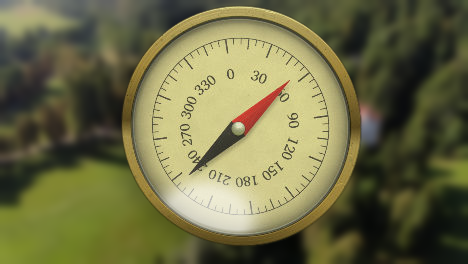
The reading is 55 (°)
